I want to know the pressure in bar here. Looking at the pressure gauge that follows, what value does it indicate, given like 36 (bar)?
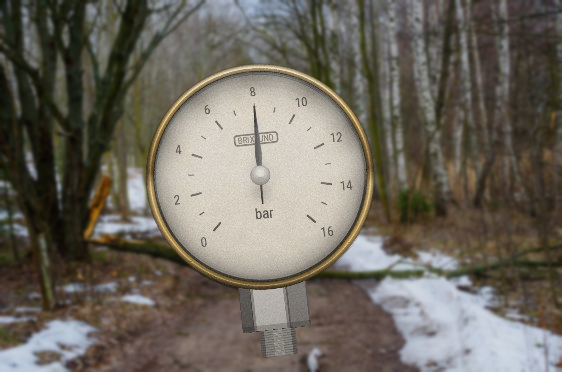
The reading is 8 (bar)
